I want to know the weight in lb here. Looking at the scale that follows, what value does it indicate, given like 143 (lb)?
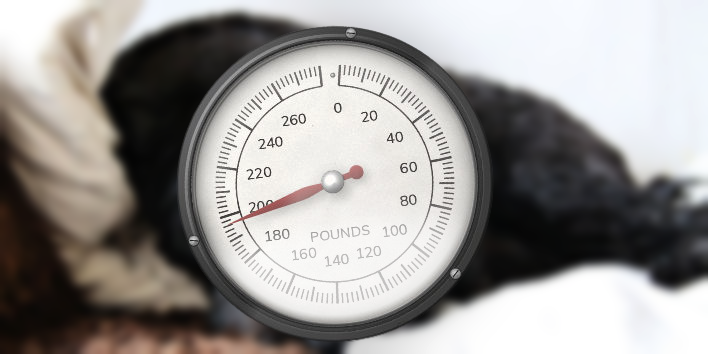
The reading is 196 (lb)
